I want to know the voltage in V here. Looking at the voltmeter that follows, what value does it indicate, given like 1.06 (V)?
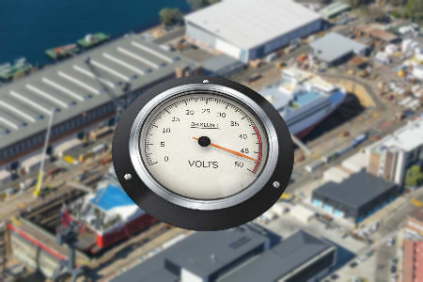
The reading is 47.5 (V)
